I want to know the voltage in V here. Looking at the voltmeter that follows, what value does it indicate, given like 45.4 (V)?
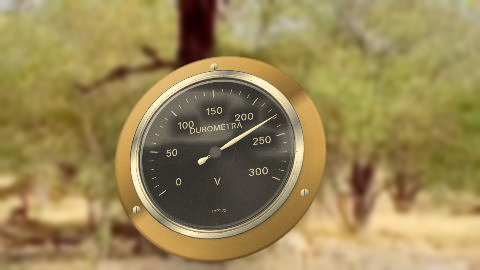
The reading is 230 (V)
